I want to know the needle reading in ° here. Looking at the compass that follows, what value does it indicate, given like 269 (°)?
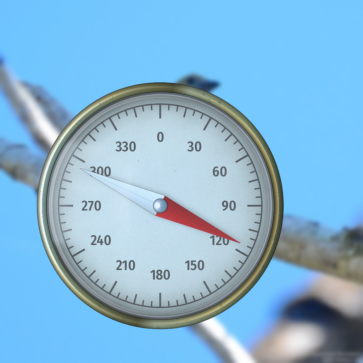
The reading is 115 (°)
